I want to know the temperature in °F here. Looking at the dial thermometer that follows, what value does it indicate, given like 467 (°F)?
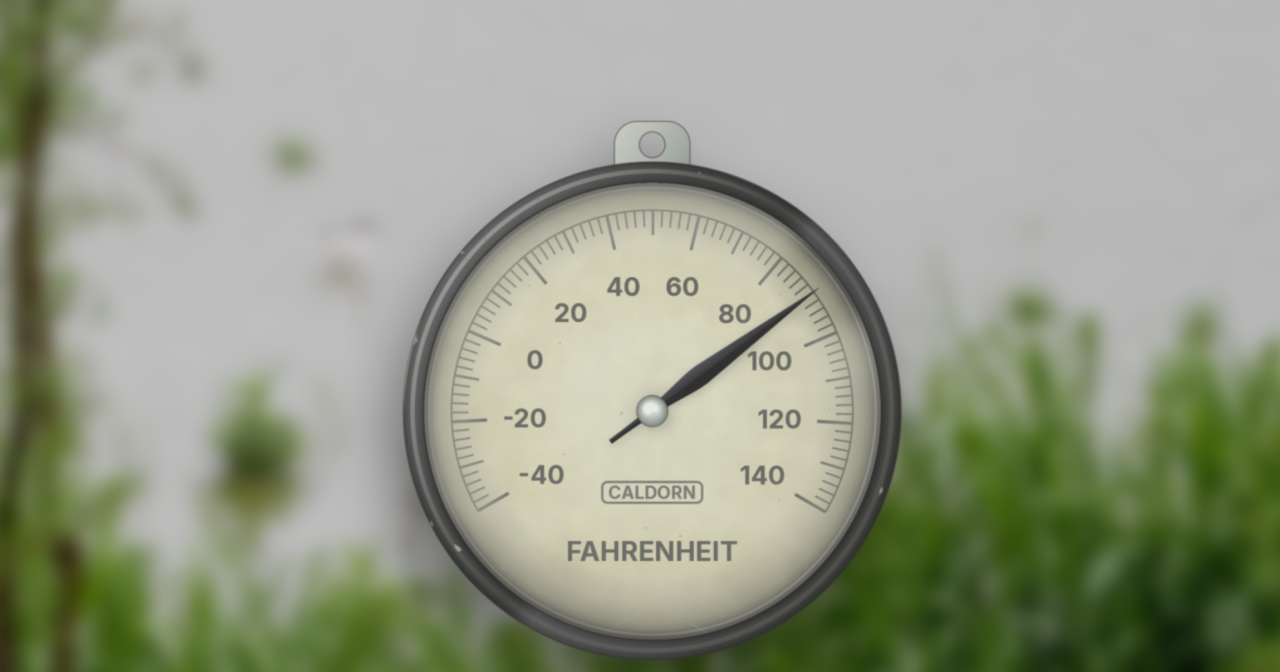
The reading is 90 (°F)
